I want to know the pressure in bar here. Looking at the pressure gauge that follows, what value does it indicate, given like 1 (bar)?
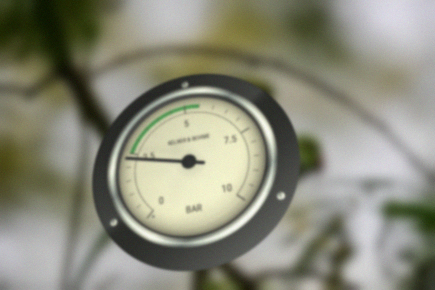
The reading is 2.25 (bar)
